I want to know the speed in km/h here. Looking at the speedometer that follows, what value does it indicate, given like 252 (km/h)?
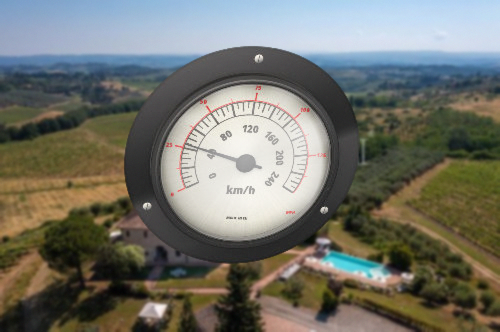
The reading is 45 (km/h)
